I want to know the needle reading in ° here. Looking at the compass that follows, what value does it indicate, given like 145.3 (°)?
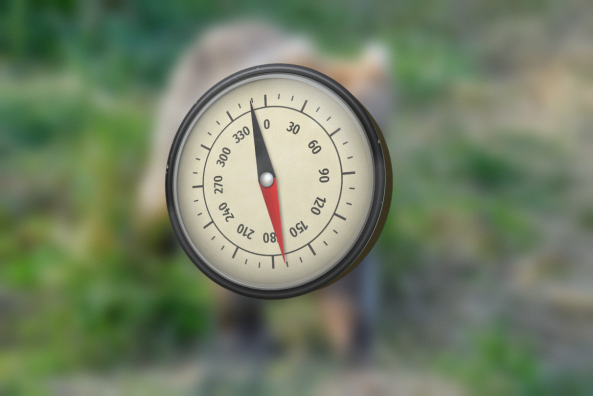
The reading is 170 (°)
